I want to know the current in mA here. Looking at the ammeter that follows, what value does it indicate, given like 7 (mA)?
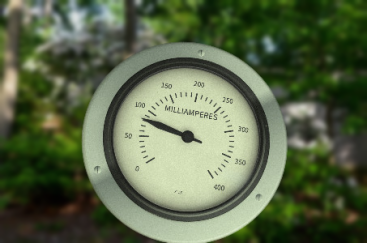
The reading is 80 (mA)
